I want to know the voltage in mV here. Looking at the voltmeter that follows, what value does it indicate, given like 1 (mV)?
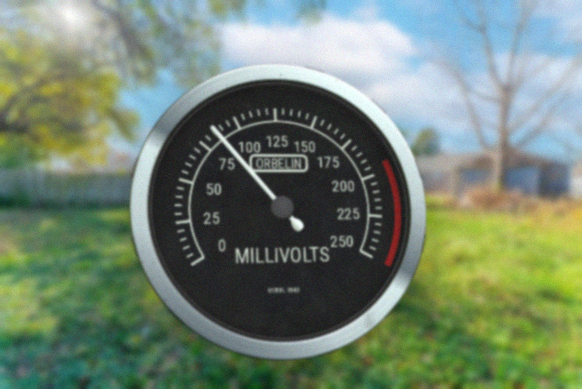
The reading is 85 (mV)
